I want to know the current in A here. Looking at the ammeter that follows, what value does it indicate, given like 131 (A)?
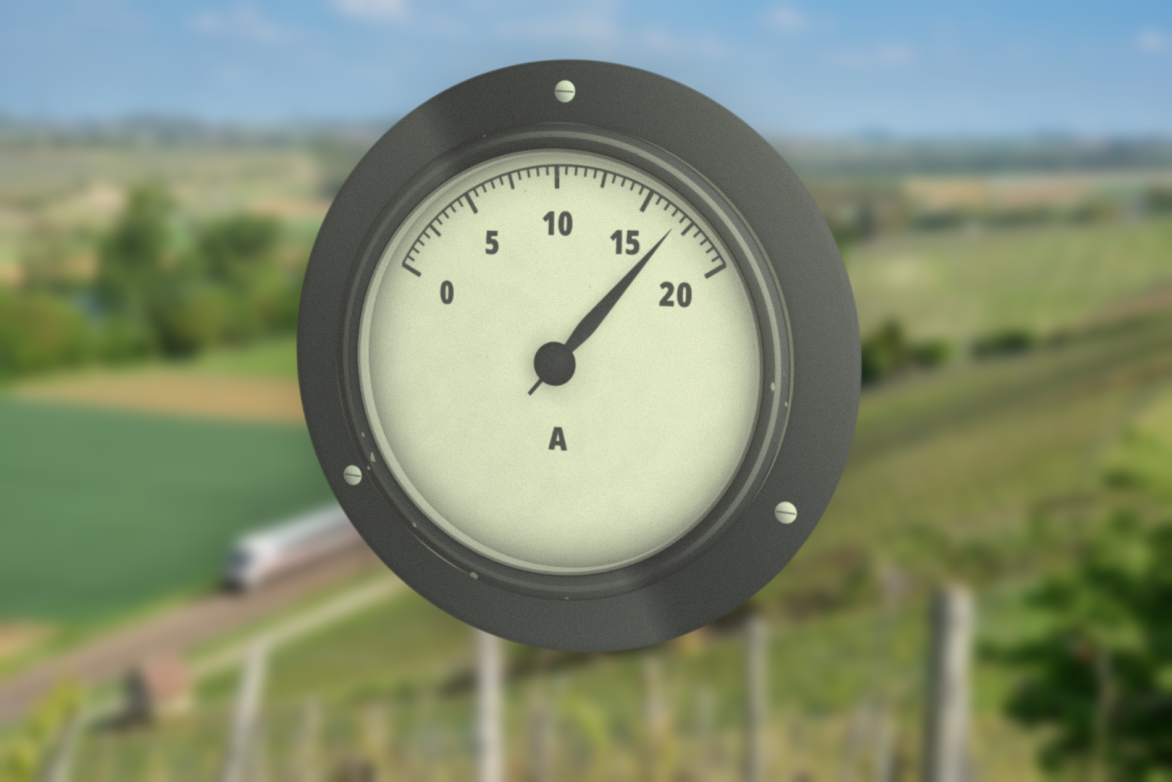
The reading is 17 (A)
